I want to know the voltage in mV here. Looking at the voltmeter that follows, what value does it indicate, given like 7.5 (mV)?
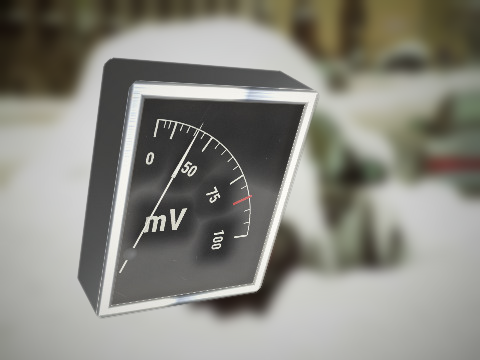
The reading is 40 (mV)
